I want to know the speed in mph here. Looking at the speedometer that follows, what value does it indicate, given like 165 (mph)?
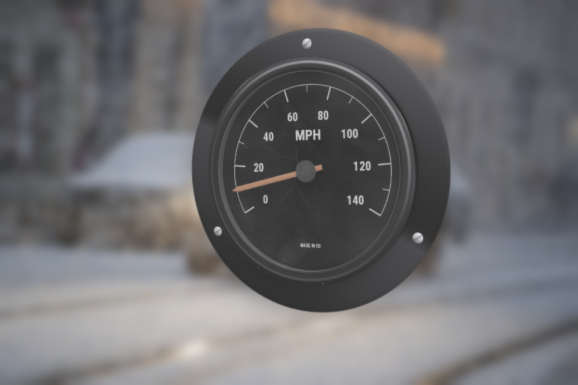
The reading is 10 (mph)
